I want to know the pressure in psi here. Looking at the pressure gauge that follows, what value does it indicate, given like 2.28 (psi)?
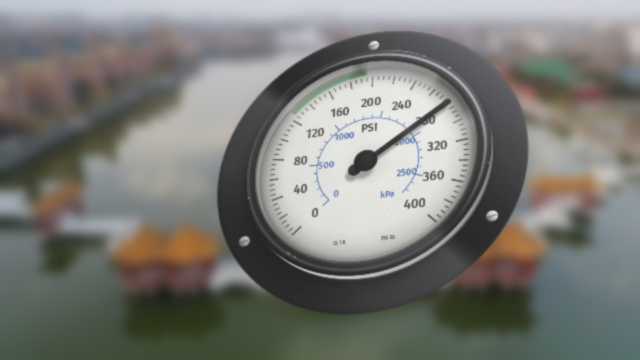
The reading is 280 (psi)
